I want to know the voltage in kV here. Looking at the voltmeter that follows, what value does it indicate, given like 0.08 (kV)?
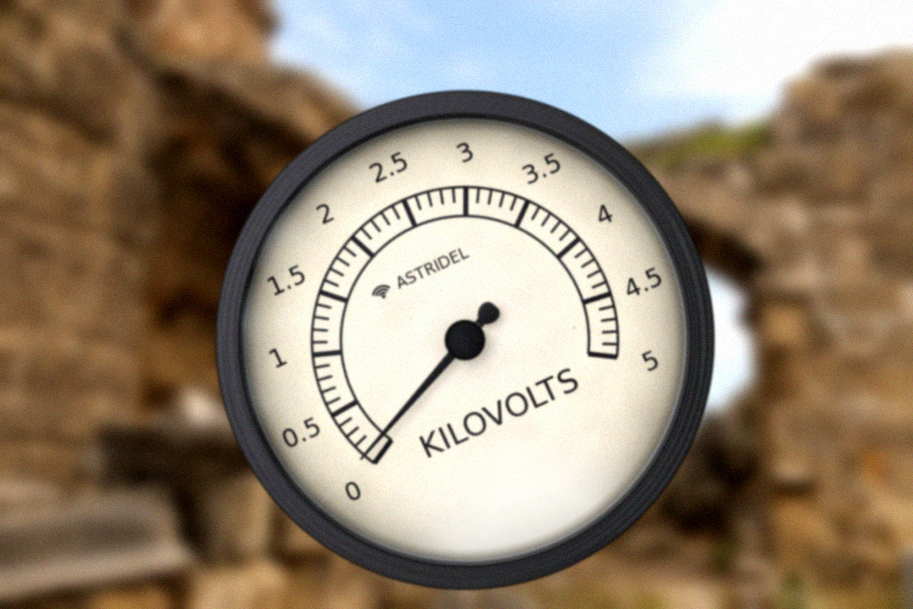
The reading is 0.1 (kV)
